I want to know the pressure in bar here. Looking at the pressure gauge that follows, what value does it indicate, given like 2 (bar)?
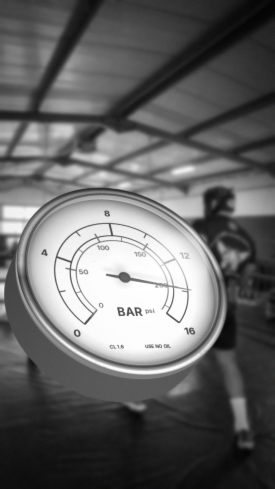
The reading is 14 (bar)
